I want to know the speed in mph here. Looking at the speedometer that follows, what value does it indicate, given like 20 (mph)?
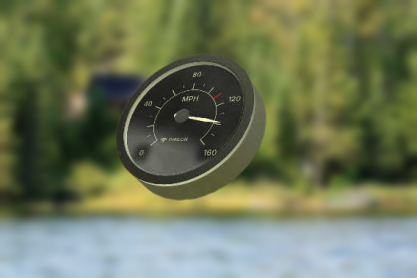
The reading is 140 (mph)
